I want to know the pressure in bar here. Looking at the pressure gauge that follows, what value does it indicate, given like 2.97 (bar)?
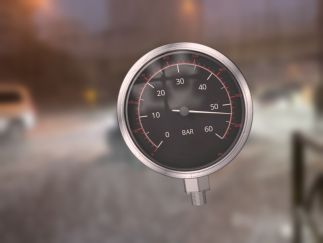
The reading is 52.5 (bar)
